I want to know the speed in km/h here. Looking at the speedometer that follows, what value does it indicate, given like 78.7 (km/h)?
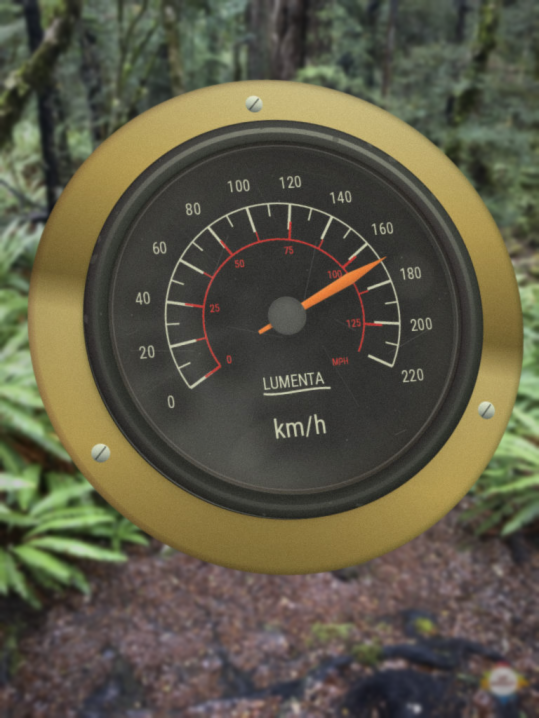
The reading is 170 (km/h)
